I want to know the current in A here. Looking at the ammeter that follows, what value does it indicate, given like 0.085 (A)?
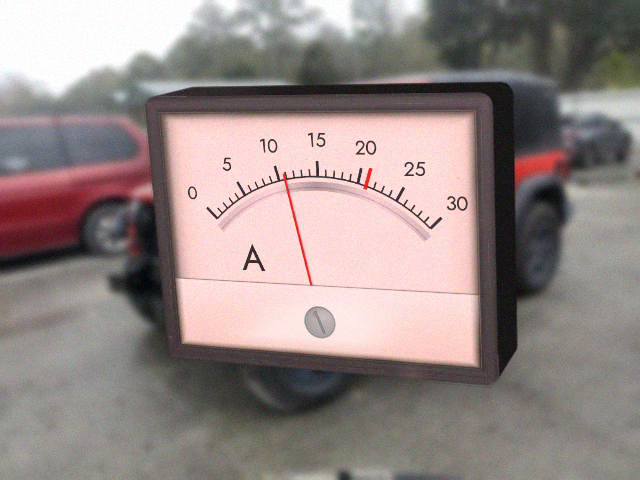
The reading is 11 (A)
